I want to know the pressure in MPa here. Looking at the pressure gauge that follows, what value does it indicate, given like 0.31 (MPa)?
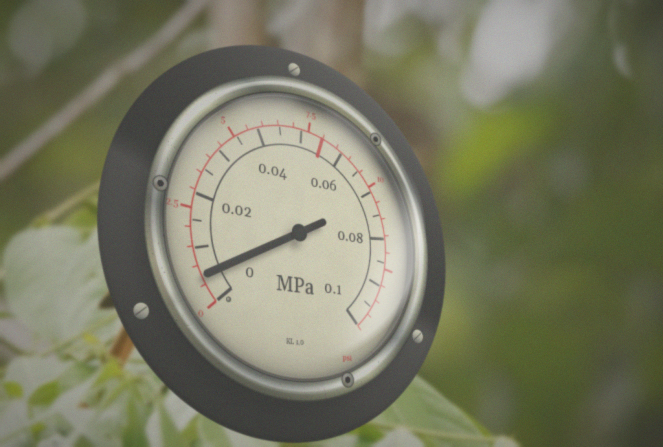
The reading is 0.005 (MPa)
